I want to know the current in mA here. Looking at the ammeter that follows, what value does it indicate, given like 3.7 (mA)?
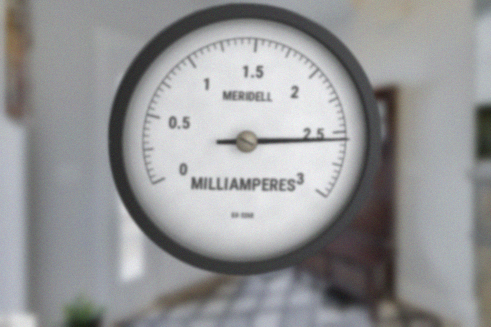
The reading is 2.55 (mA)
